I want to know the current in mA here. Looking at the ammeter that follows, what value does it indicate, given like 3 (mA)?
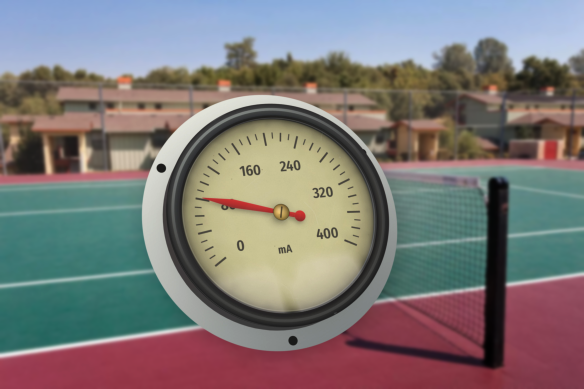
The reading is 80 (mA)
